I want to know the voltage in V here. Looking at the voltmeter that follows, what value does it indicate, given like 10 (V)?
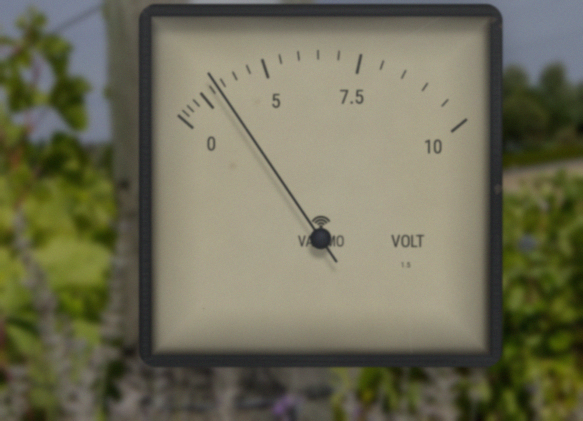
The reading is 3.25 (V)
